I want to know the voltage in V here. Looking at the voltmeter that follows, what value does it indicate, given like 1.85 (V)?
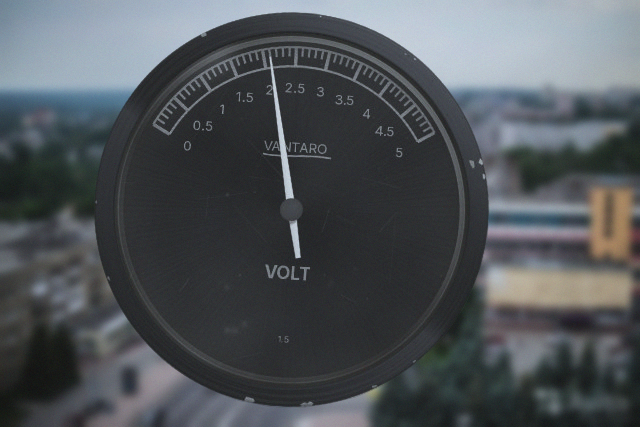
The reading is 2.1 (V)
